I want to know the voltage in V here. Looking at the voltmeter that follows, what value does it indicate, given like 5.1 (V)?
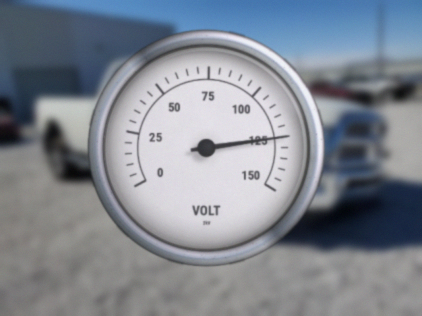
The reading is 125 (V)
